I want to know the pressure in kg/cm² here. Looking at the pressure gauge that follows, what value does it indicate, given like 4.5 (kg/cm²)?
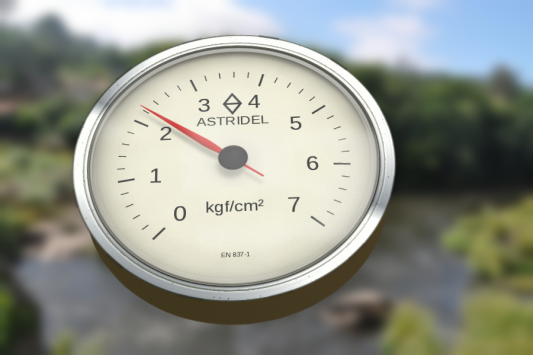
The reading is 2.2 (kg/cm²)
